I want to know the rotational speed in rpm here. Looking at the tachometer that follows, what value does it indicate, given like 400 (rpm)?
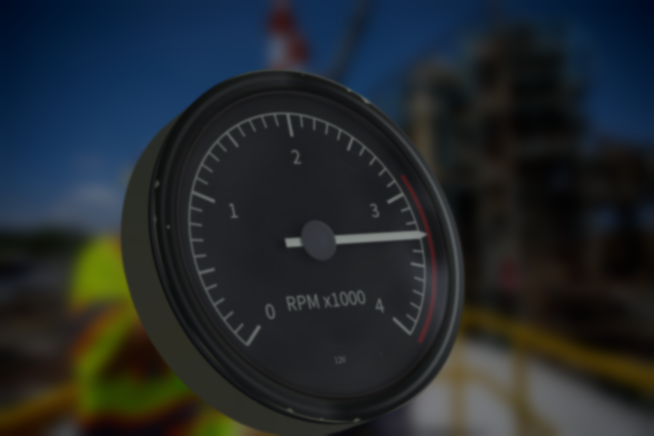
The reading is 3300 (rpm)
